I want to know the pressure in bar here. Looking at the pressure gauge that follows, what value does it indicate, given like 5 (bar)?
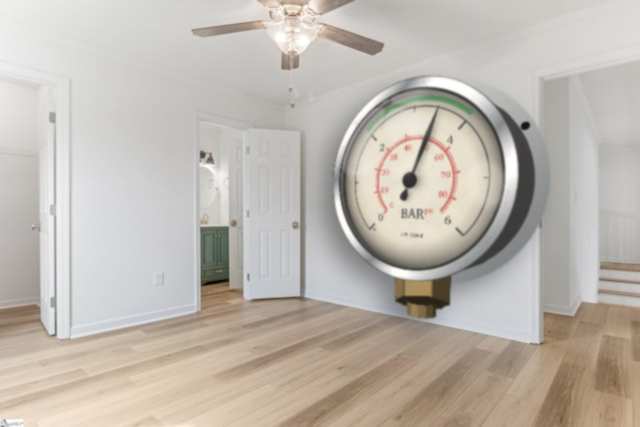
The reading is 3.5 (bar)
